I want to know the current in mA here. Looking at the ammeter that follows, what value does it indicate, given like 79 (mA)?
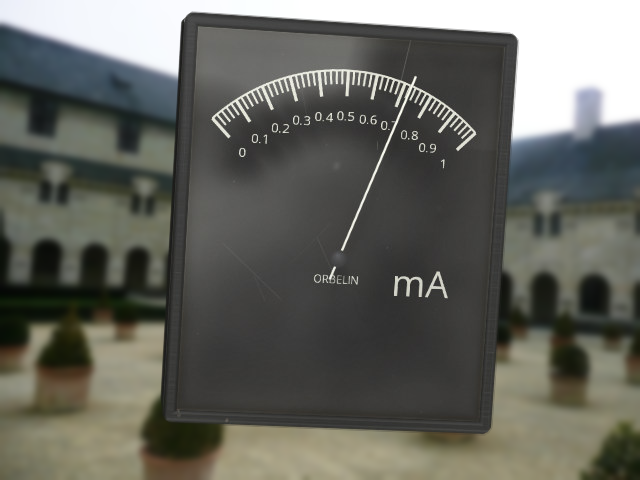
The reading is 0.72 (mA)
